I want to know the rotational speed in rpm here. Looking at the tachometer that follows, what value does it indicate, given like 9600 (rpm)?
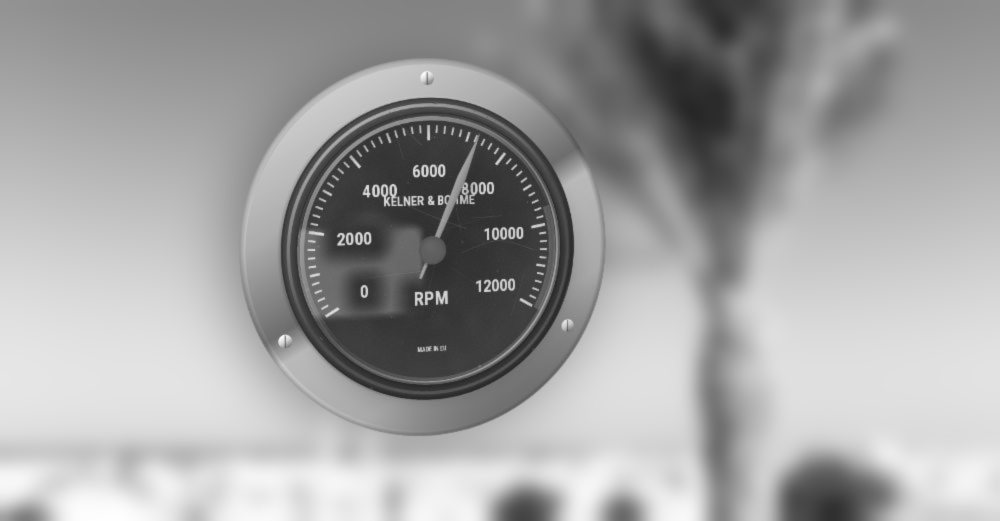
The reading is 7200 (rpm)
